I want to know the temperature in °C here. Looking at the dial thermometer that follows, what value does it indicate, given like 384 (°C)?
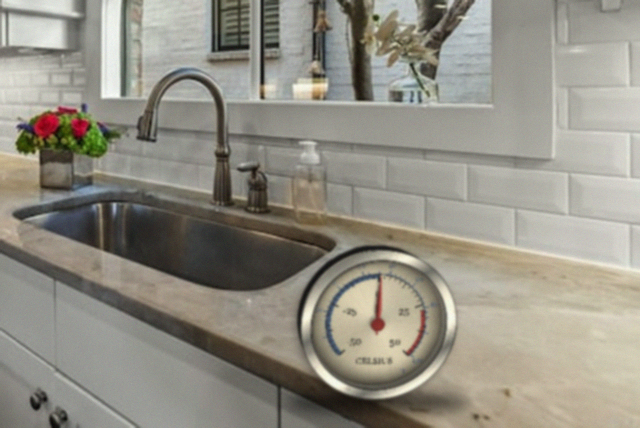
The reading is 0 (°C)
